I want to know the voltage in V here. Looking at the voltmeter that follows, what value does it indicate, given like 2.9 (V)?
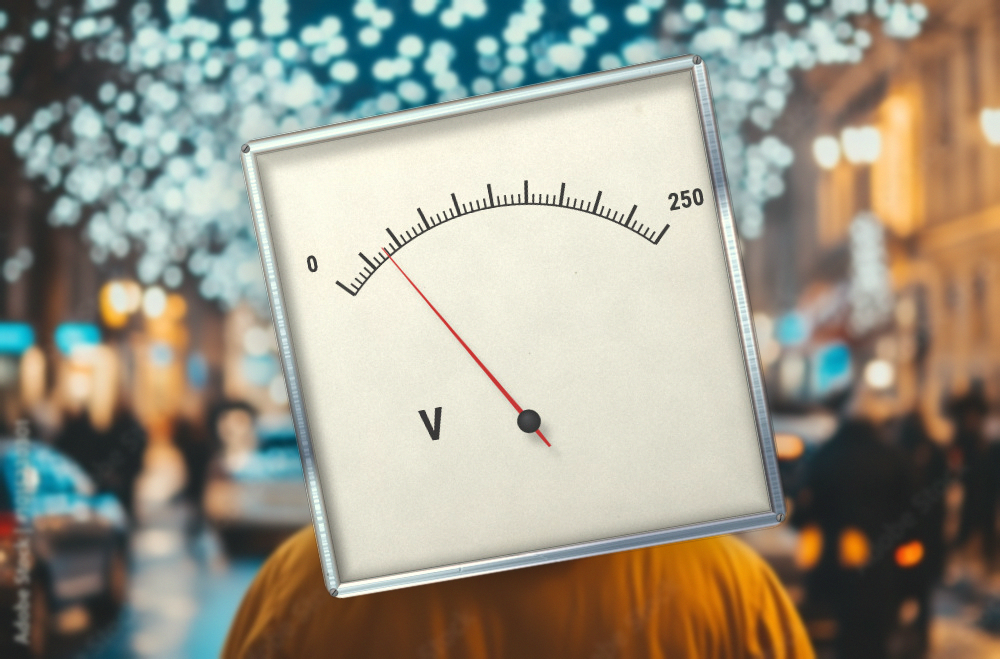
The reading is 40 (V)
